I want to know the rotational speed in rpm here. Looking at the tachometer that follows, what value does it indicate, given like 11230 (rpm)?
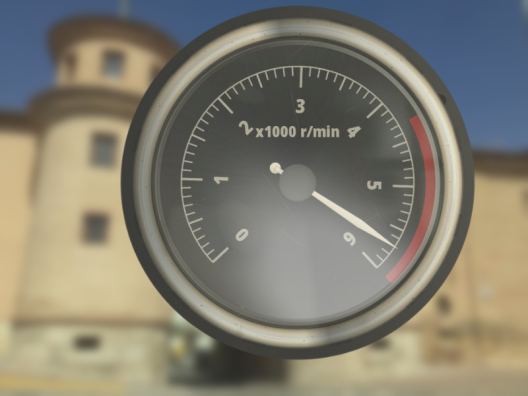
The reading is 5700 (rpm)
